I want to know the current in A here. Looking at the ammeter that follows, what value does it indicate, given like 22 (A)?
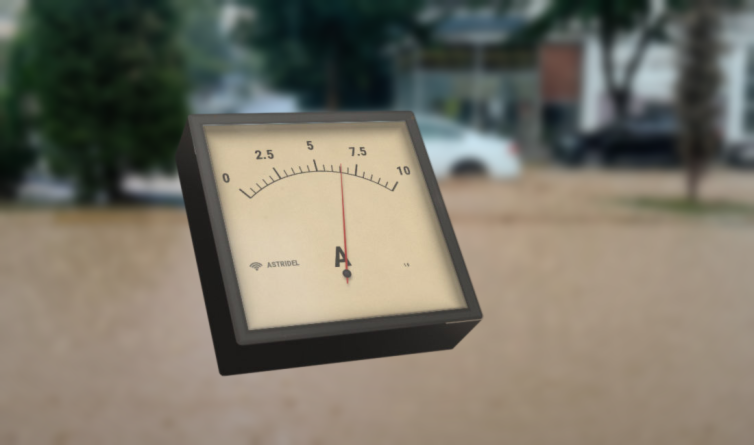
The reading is 6.5 (A)
